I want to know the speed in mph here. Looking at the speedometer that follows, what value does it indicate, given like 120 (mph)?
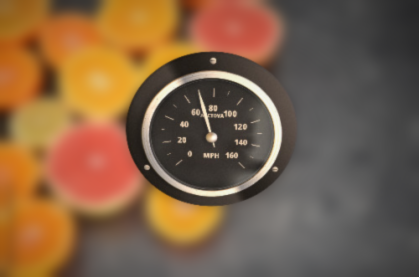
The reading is 70 (mph)
